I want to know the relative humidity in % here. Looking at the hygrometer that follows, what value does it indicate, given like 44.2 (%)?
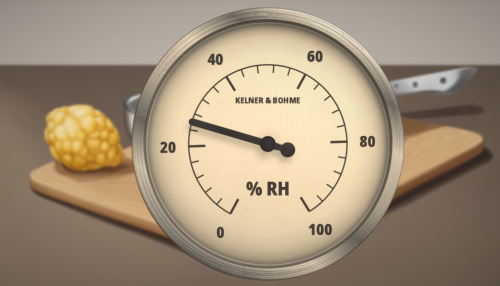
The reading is 26 (%)
